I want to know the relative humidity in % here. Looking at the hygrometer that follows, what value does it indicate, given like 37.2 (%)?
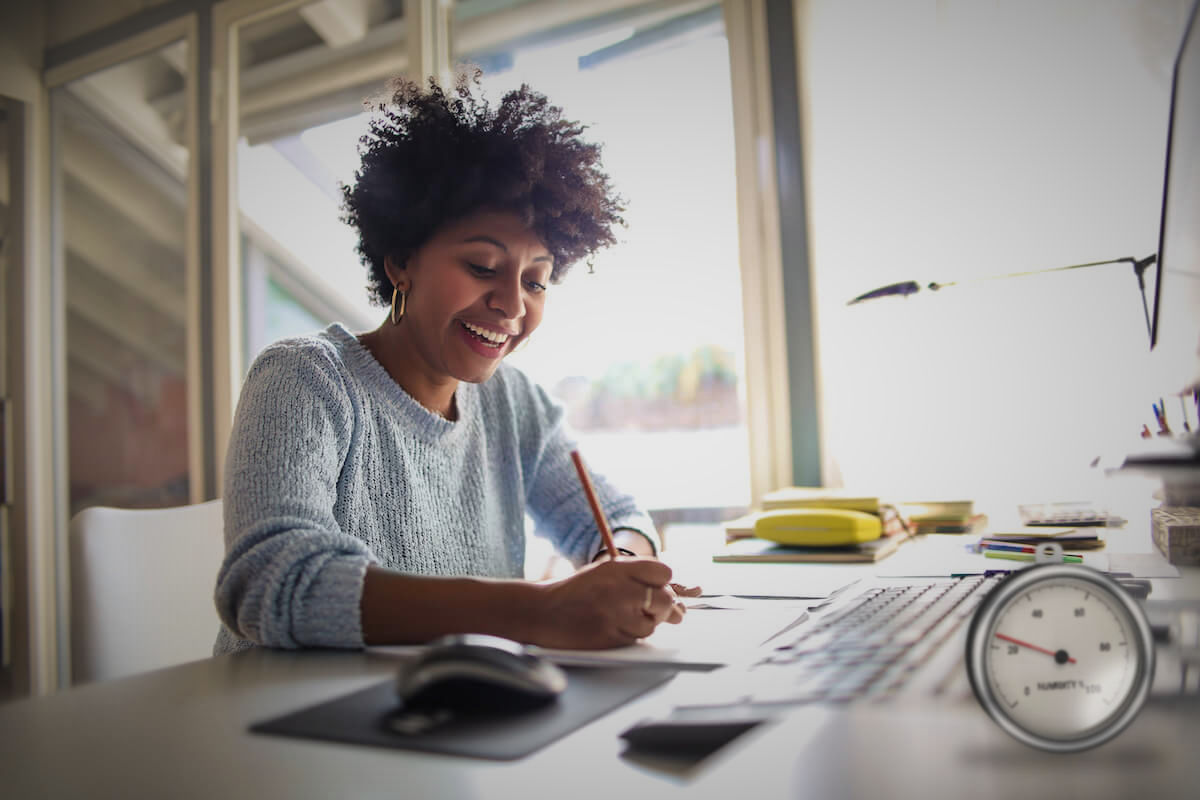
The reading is 24 (%)
